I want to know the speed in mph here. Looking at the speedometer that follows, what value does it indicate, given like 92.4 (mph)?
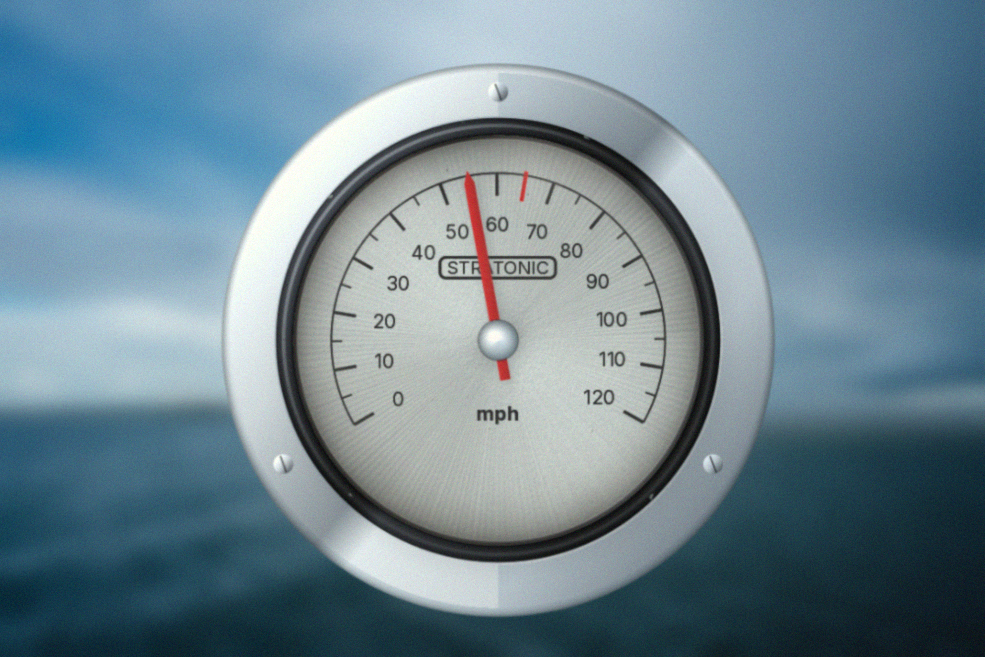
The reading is 55 (mph)
